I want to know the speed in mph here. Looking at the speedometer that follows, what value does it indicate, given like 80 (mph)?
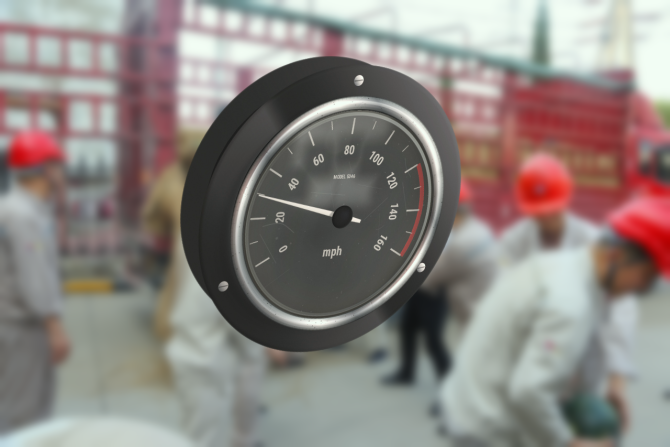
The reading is 30 (mph)
